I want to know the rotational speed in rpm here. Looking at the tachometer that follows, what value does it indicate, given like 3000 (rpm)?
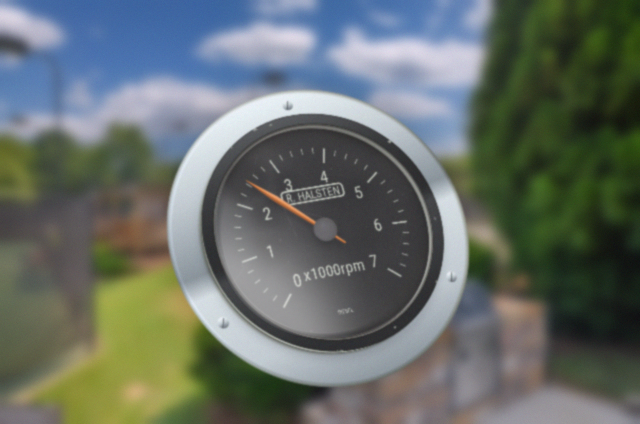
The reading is 2400 (rpm)
